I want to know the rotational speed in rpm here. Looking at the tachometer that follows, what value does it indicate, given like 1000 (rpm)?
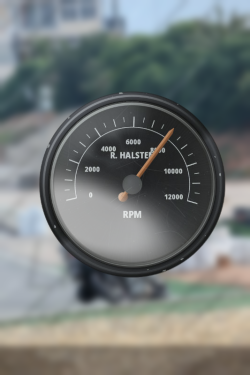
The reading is 8000 (rpm)
